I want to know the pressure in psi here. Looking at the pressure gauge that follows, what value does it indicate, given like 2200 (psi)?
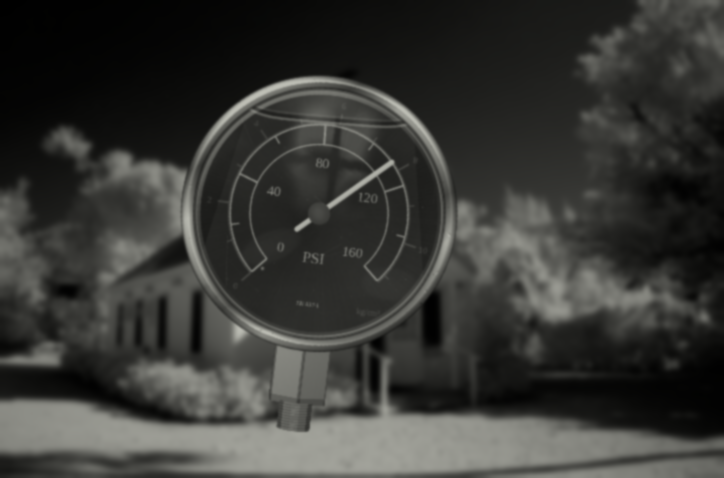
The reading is 110 (psi)
